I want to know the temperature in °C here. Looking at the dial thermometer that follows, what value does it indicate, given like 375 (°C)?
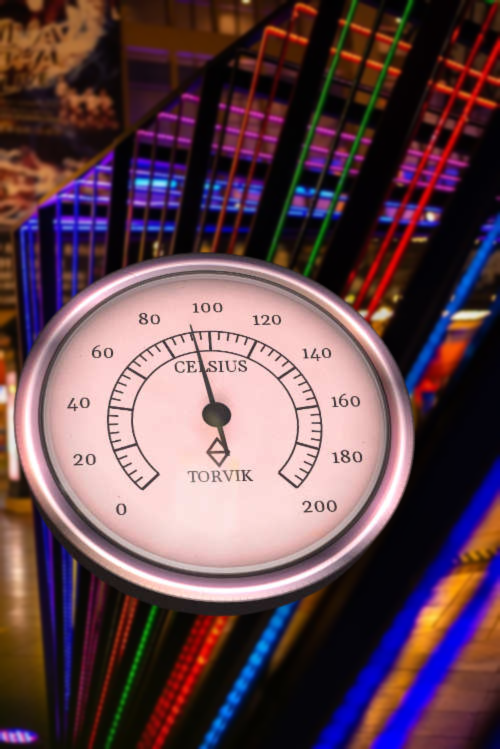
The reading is 92 (°C)
